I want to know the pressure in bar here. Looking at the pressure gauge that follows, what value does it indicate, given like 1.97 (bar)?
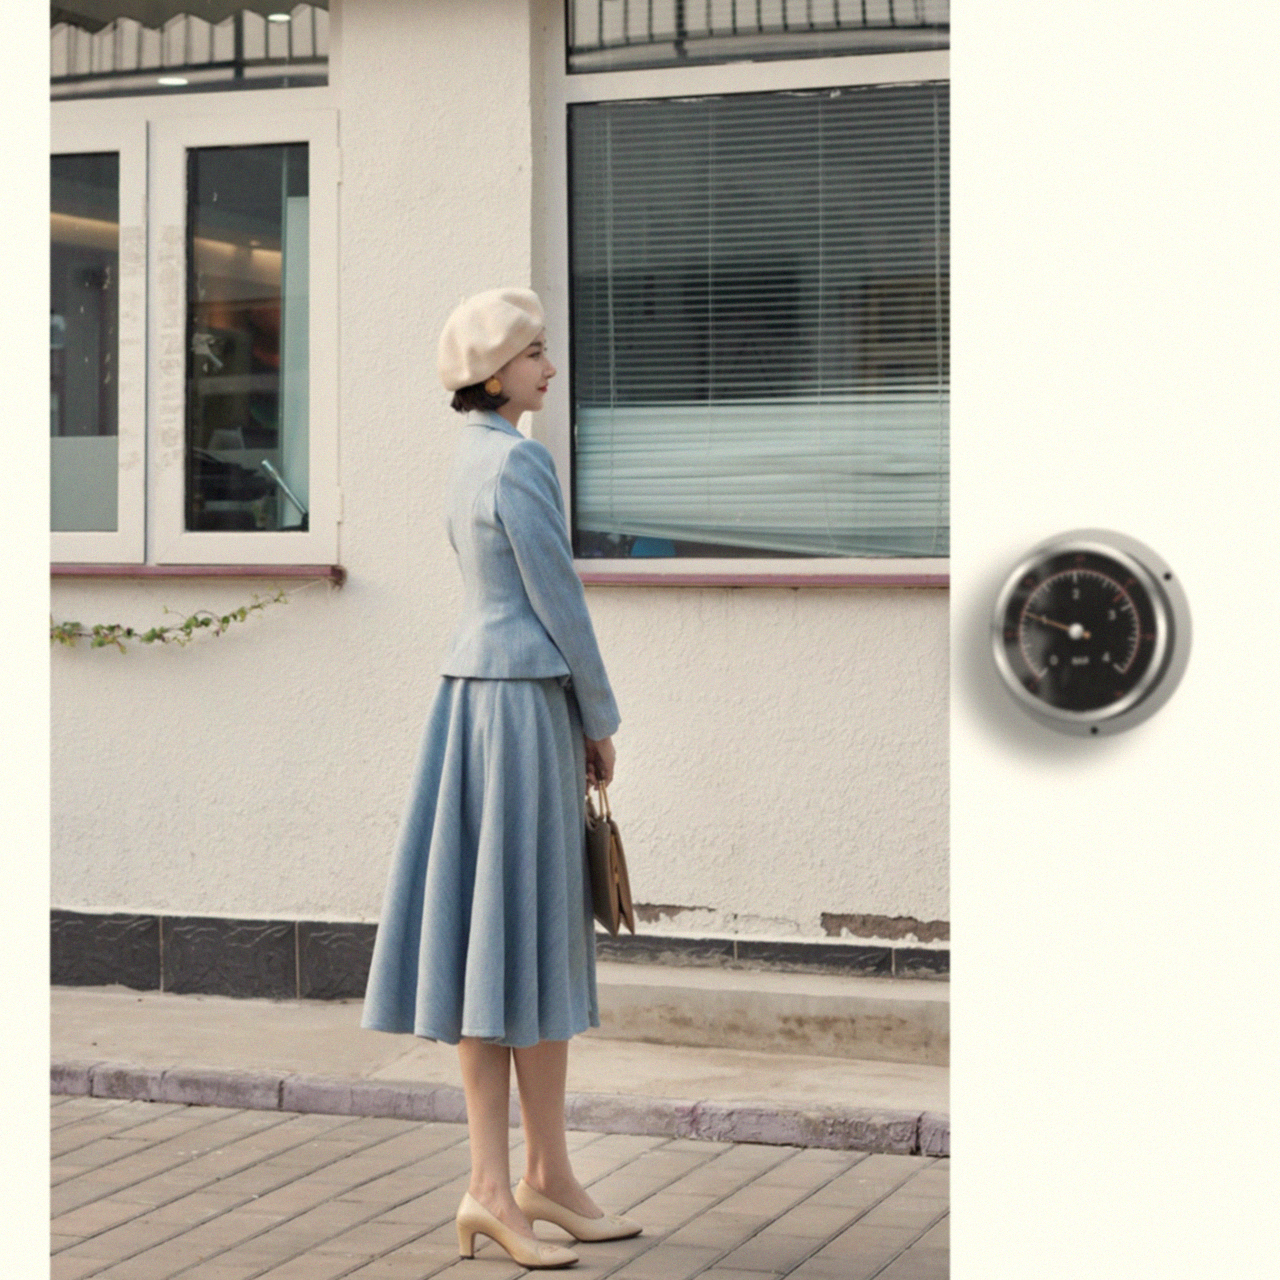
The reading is 1 (bar)
